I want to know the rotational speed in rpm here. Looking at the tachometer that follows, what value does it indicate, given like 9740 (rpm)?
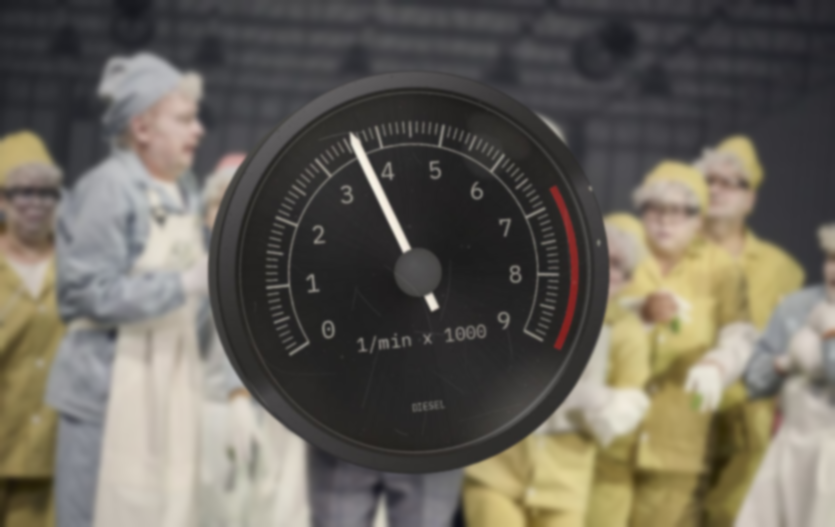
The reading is 3600 (rpm)
